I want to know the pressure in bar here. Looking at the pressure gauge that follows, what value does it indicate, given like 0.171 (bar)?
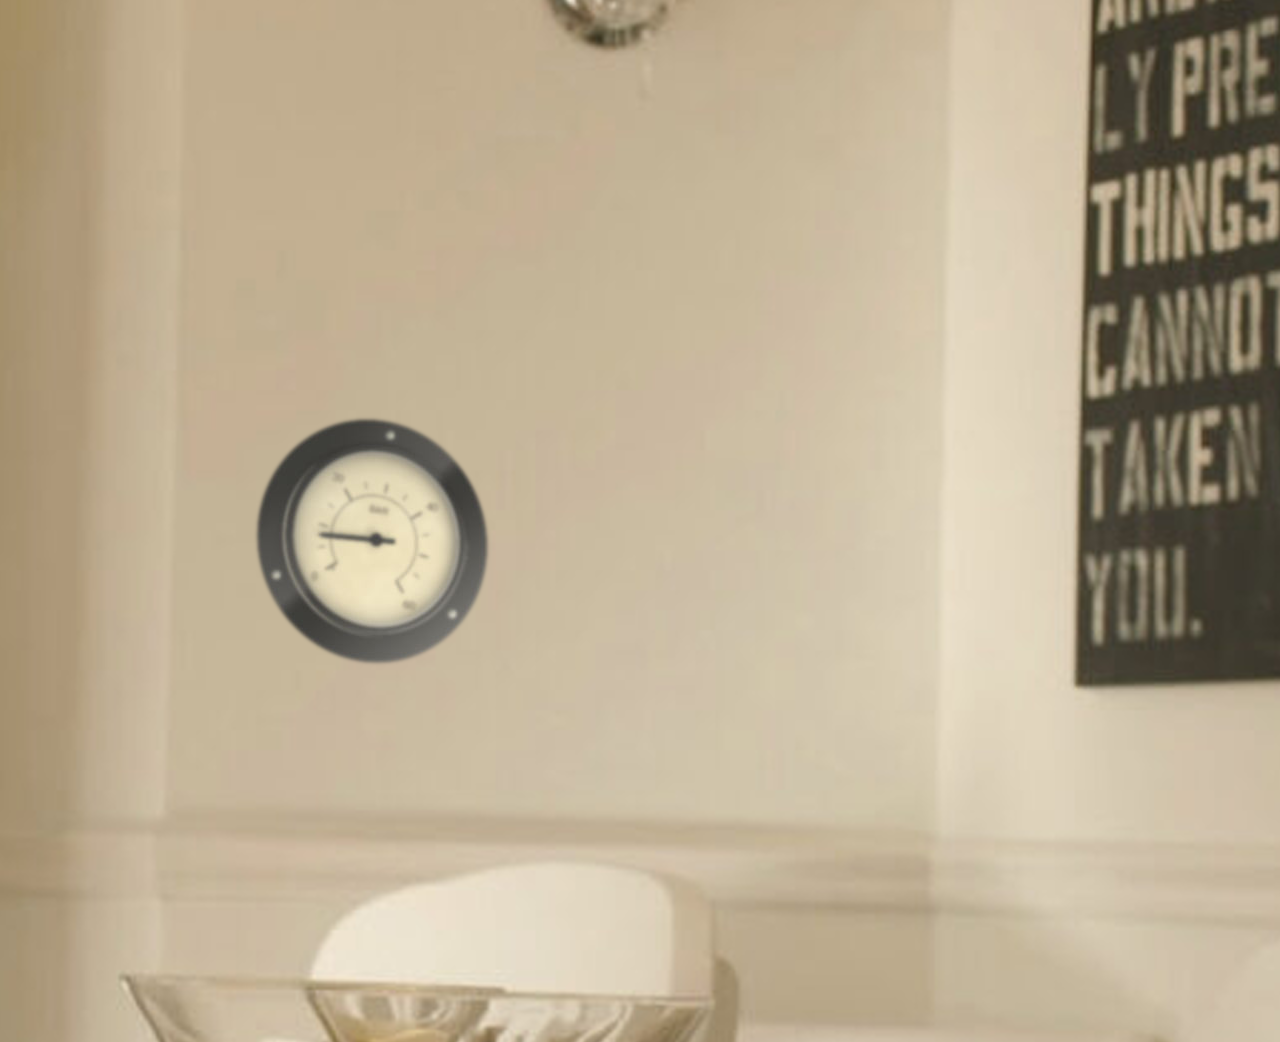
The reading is 7.5 (bar)
